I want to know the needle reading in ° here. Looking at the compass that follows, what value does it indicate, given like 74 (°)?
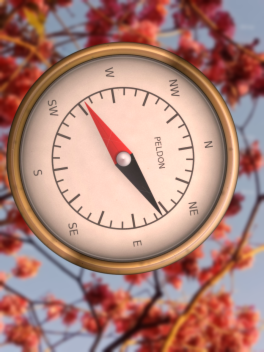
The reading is 245 (°)
